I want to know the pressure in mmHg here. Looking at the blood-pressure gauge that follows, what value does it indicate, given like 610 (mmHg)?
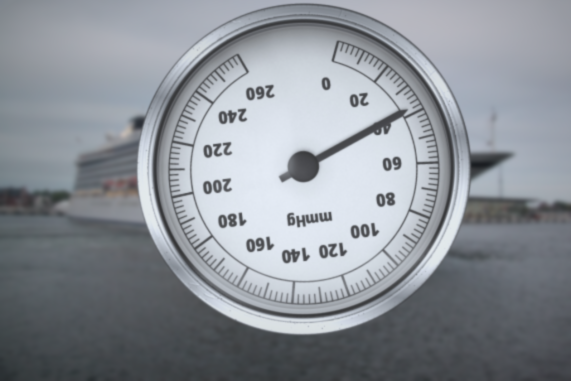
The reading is 38 (mmHg)
